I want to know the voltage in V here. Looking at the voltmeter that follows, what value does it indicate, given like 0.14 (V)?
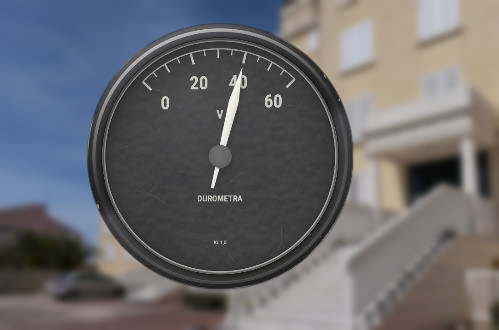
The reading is 40 (V)
